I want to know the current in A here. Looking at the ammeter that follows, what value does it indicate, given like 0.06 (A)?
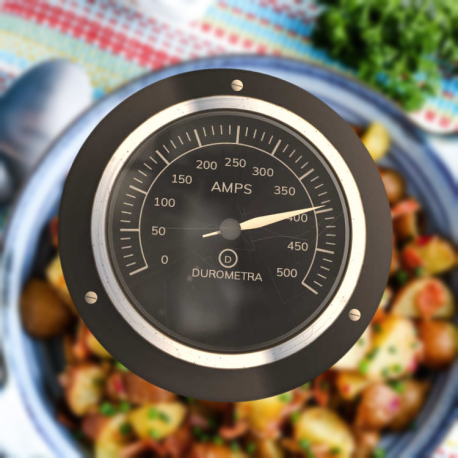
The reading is 395 (A)
